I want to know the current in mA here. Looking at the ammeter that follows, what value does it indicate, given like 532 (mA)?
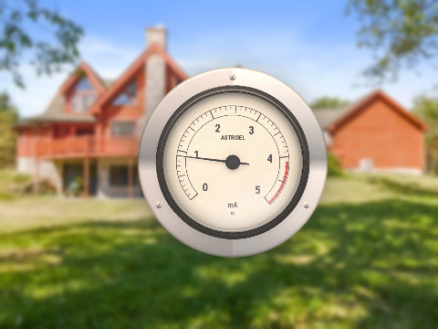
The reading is 0.9 (mA)
